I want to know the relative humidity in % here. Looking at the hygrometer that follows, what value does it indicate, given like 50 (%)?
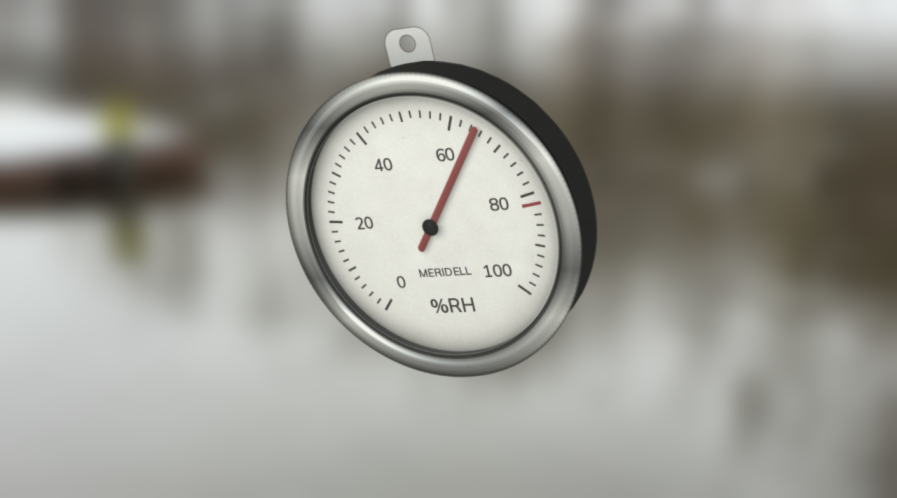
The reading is 65 (%)
